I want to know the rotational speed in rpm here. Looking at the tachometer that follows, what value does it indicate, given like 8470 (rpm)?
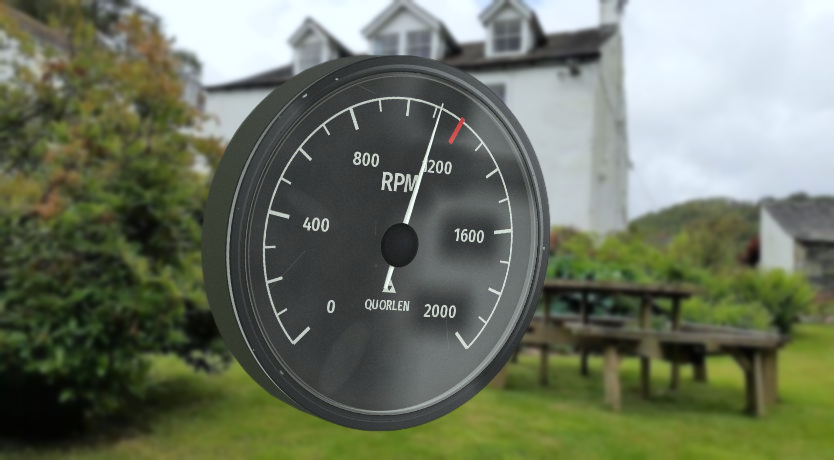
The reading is 1100 (rpm)
